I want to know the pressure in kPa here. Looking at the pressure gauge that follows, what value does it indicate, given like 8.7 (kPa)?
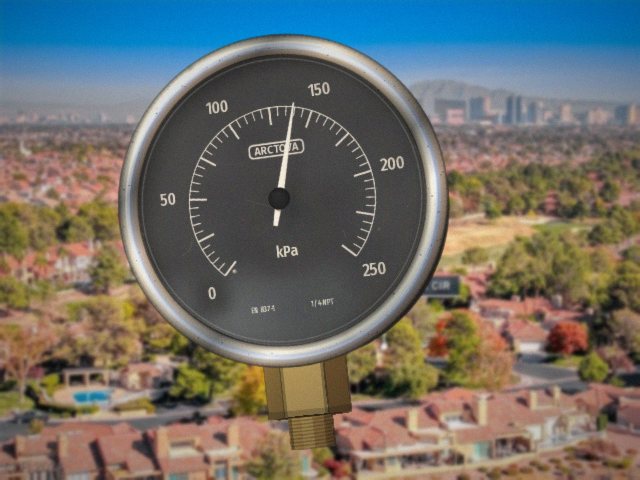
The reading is 140 (kPa)
